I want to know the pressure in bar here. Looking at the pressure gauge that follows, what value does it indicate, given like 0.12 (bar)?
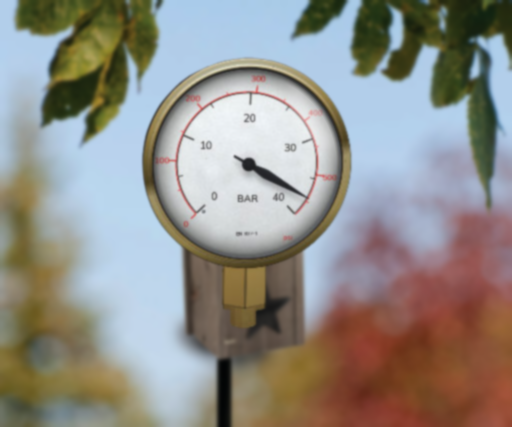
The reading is 37.5 (bar)
